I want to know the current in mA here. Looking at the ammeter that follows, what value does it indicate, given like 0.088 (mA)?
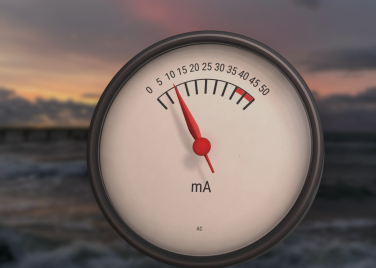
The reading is 10 (mA)
